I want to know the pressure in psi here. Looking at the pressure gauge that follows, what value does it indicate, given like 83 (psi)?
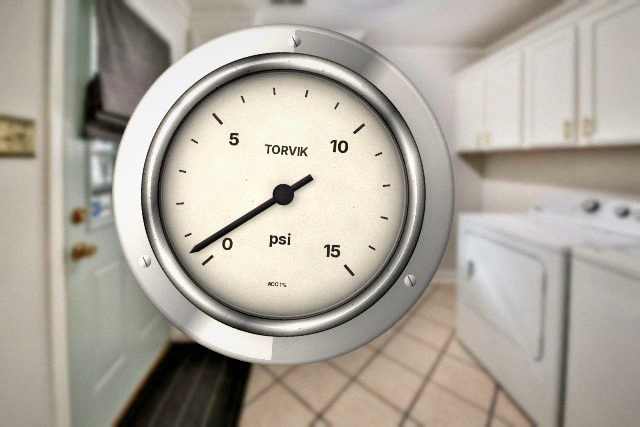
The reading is 0.5 (psi)
